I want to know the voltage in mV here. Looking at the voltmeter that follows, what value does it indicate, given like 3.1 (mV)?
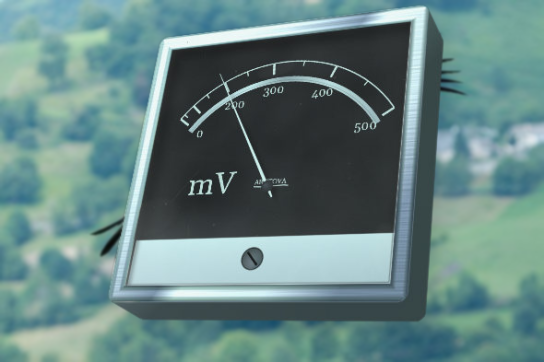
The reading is 200 (mV)
